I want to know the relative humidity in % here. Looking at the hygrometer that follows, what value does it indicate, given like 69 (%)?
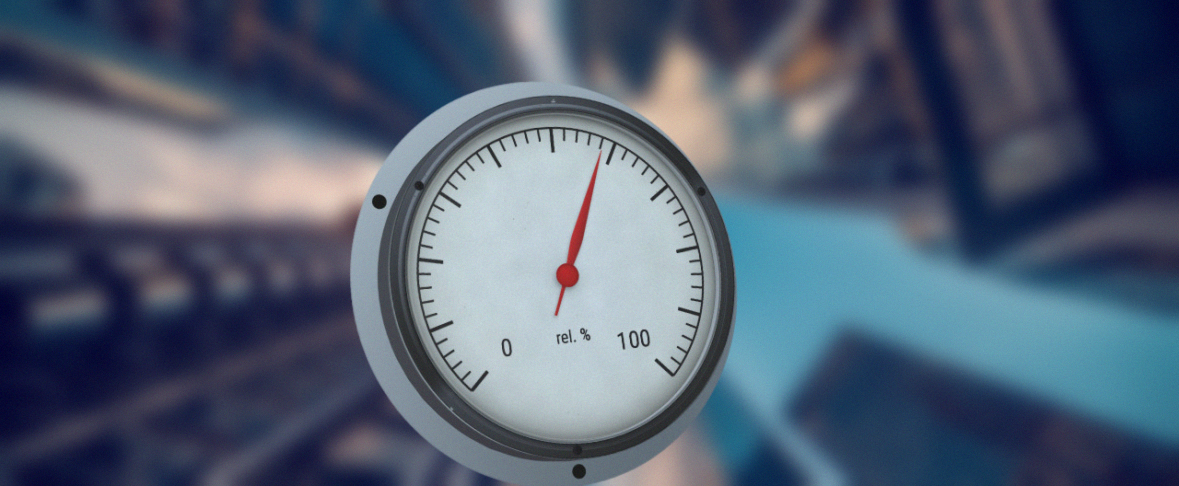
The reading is 58 (%)
